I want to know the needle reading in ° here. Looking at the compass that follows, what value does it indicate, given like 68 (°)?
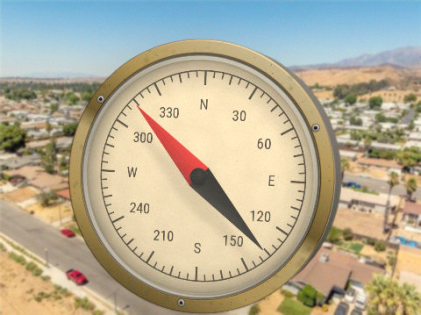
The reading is 315 (°)
